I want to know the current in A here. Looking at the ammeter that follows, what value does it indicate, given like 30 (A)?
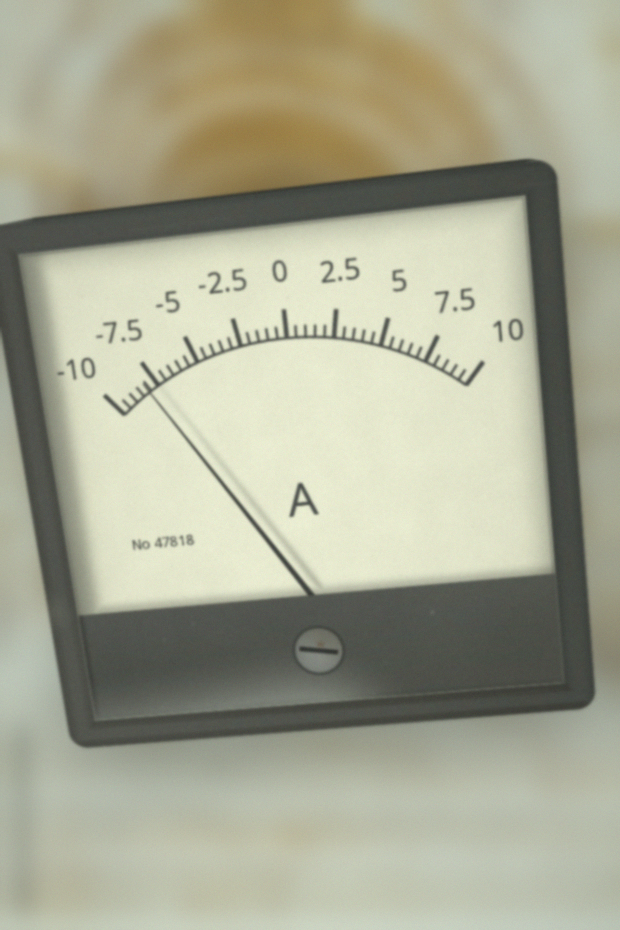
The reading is -8 (A)
